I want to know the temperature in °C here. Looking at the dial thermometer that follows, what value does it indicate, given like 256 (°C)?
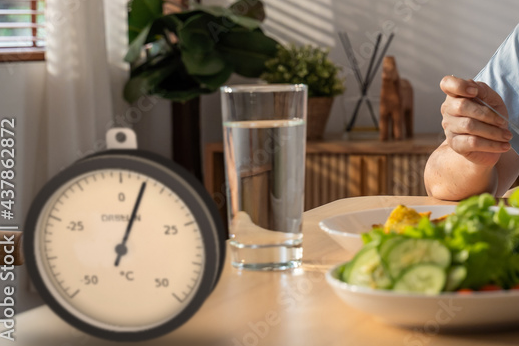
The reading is 7.5 (°C)
